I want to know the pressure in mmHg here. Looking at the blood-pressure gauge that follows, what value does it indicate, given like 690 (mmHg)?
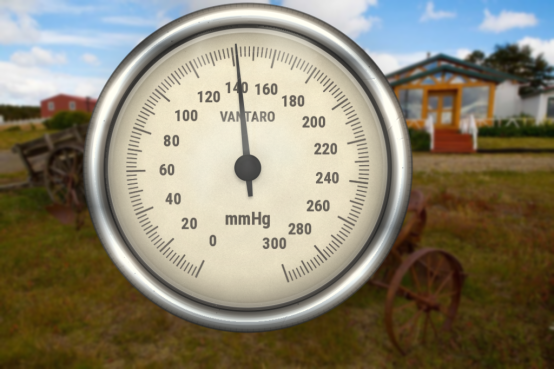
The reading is 142 (mmHg)
